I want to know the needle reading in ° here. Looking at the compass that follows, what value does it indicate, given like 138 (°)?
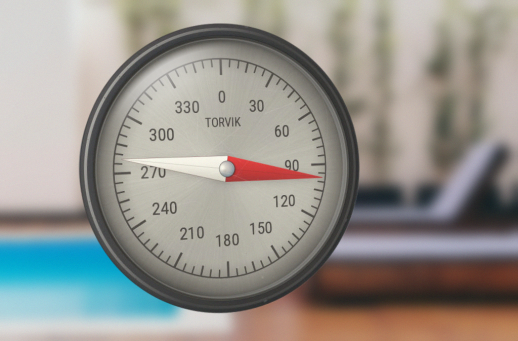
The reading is 97.5 (°)
